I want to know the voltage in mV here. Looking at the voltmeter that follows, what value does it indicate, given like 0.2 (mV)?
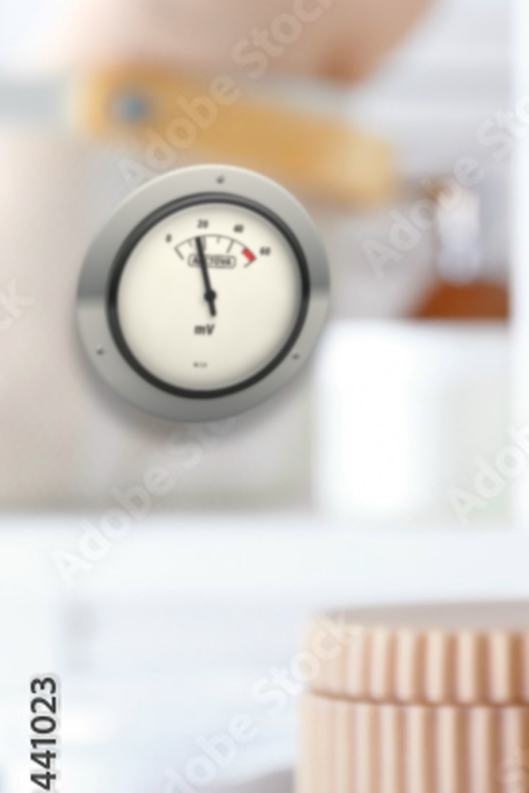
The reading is 15 (mV)
